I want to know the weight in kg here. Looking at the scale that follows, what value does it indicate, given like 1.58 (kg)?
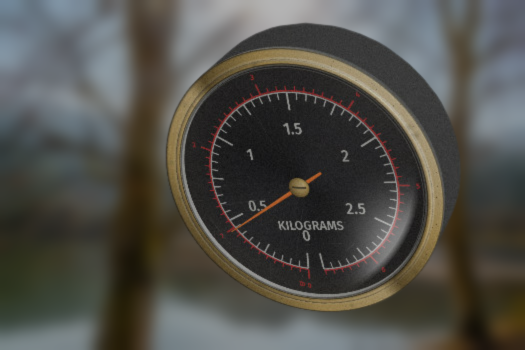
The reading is 0.45 (kg)
